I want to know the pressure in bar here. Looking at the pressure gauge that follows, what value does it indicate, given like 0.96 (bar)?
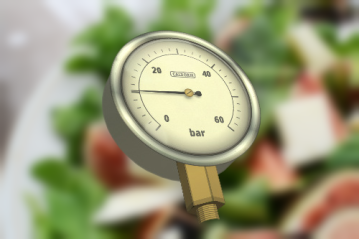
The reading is 10 (bar)
